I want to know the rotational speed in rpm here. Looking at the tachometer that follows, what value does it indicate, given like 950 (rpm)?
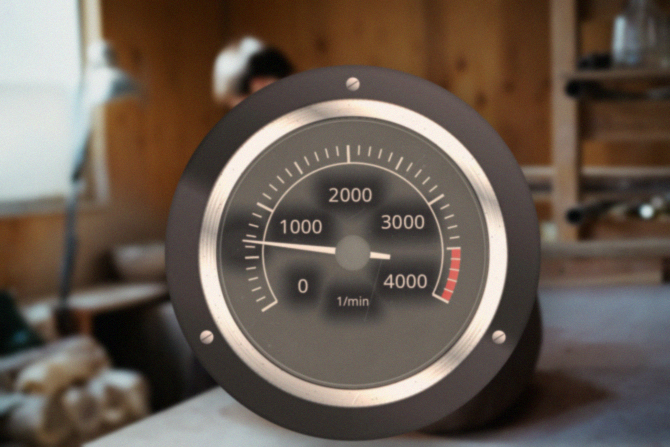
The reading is 650 (rpm)
